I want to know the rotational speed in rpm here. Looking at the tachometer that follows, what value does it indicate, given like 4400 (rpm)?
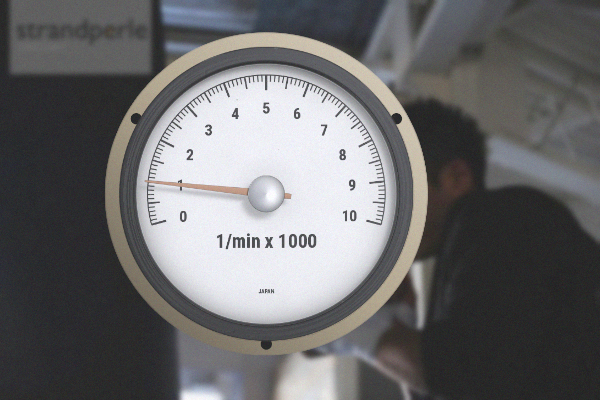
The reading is 1000 (rpm)
